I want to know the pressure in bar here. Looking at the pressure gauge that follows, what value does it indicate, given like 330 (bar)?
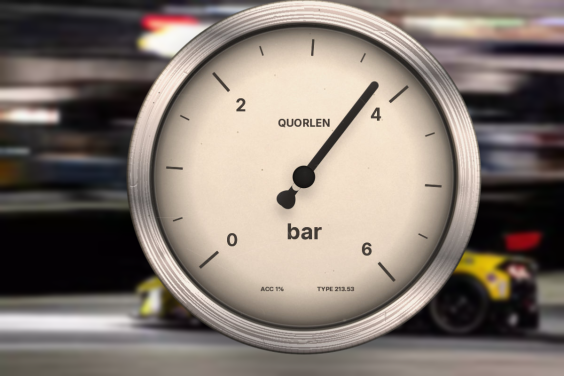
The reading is 3.75 (bar)
